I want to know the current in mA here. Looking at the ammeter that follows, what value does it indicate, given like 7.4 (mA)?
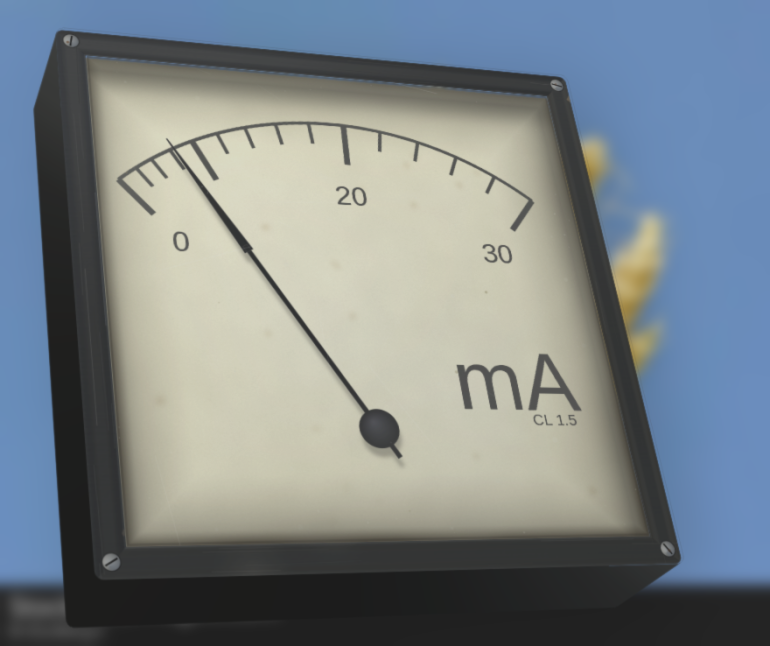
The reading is 8 (mA)
